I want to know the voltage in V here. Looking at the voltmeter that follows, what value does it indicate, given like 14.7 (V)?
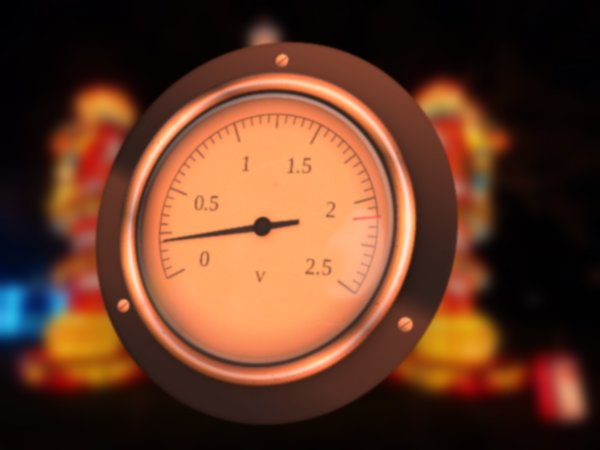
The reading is 0.2 (V)
